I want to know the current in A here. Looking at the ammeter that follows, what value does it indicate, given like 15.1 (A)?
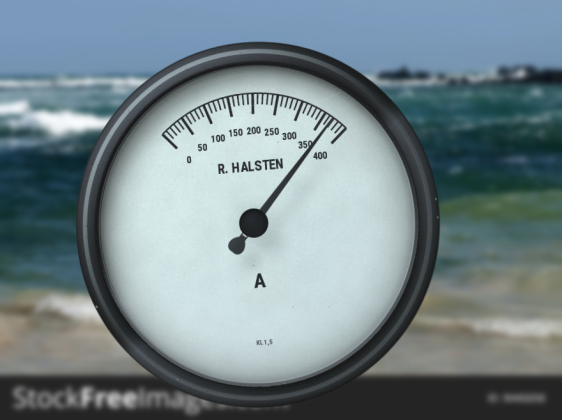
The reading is 370 (A)
